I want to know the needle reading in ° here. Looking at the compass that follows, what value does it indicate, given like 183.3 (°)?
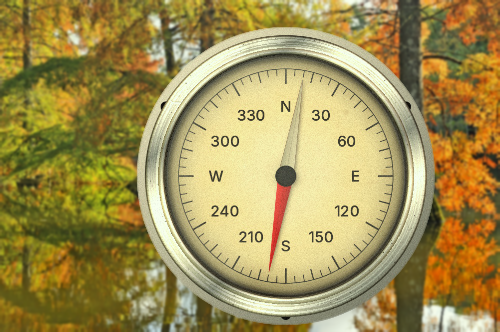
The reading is 190 (°)
